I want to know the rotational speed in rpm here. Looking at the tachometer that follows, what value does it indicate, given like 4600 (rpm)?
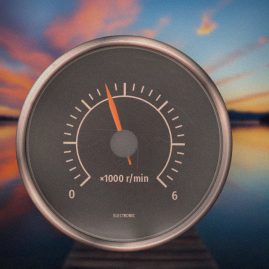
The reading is 2600 (rpm)
